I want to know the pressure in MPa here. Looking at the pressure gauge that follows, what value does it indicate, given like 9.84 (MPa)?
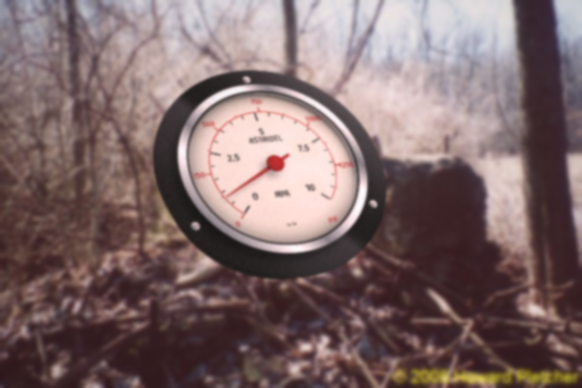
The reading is 0.75 (MPa)
